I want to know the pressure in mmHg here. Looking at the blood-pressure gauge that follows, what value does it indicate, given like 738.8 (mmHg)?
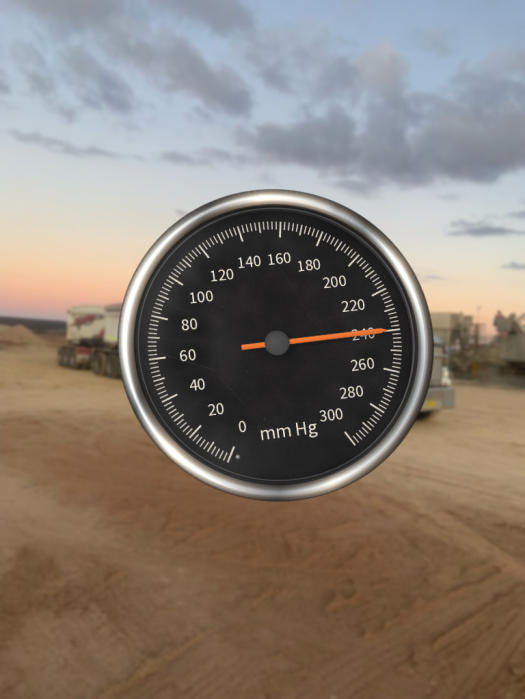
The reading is 240 (mmHg)
